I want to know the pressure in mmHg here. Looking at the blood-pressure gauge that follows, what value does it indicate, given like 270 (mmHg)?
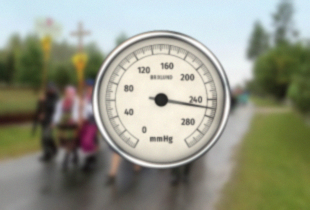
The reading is 250 (mmHg)
